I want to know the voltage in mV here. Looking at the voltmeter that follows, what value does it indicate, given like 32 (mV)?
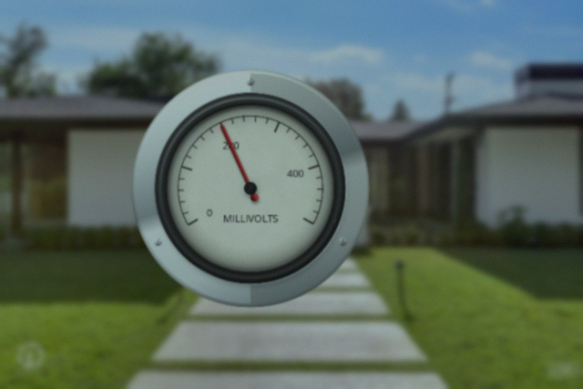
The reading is 200 (mV)
